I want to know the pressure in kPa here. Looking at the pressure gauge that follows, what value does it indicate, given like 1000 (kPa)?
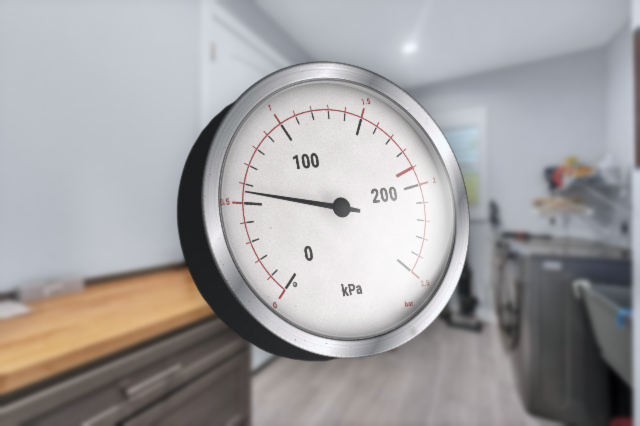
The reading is 55 (kPa)
